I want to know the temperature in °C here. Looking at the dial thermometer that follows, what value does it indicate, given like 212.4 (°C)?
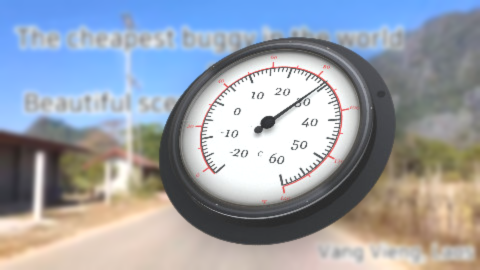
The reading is 30 (°C)
